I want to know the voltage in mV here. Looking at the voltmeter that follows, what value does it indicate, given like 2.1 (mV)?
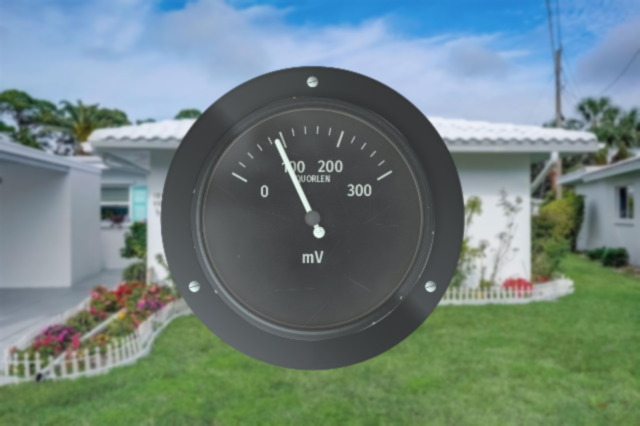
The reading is 90 (mV)
